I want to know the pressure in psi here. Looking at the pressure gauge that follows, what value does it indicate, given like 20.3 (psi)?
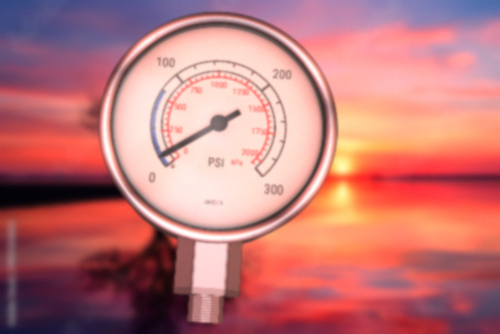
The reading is 10 (psi)
